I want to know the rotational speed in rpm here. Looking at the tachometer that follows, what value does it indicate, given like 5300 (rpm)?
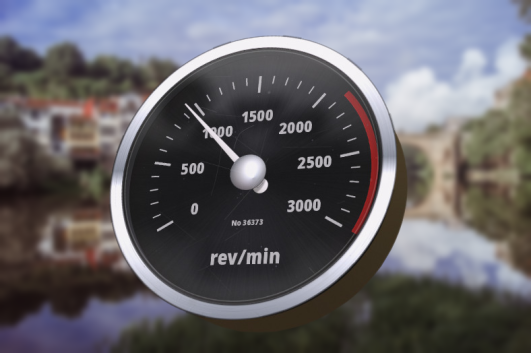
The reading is 950 (rpm)
